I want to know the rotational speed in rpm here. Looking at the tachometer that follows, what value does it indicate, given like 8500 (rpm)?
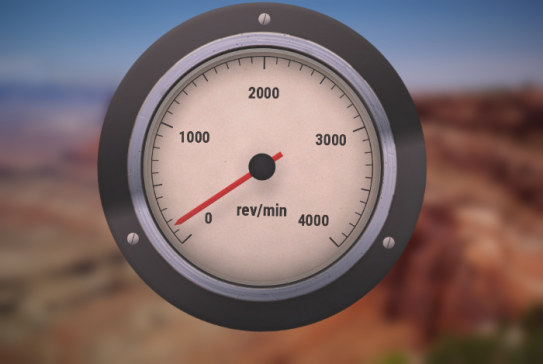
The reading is 150 (rpm)
